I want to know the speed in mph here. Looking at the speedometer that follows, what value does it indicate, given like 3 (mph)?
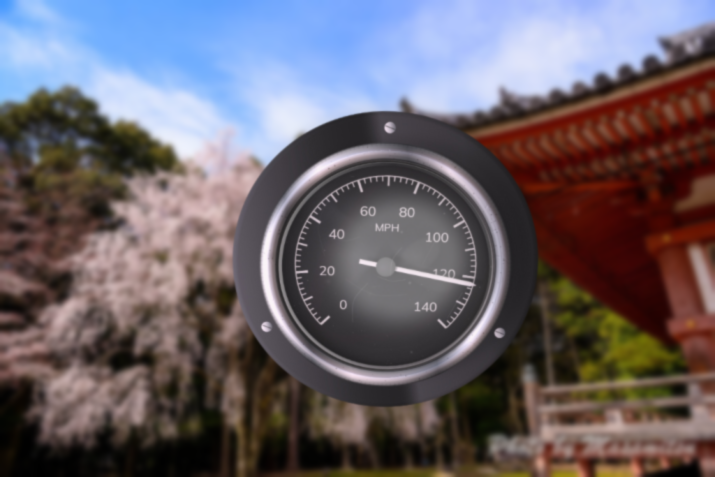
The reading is 122 (mph)
